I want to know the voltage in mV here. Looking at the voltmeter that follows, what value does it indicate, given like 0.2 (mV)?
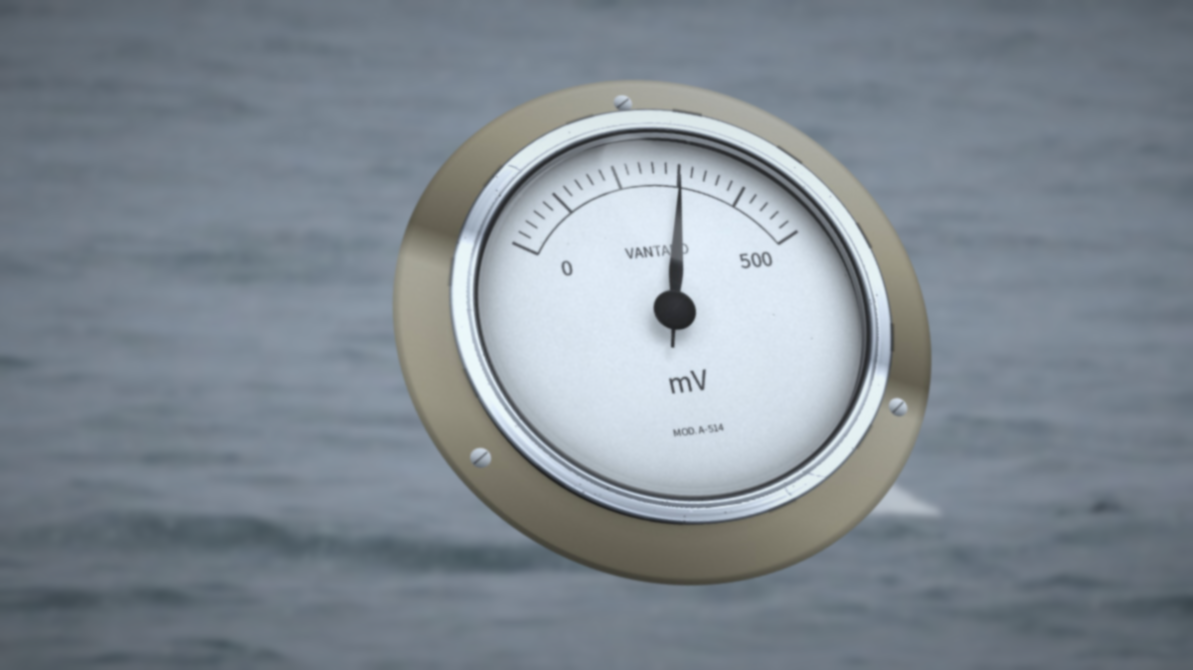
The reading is 300 (mV)
